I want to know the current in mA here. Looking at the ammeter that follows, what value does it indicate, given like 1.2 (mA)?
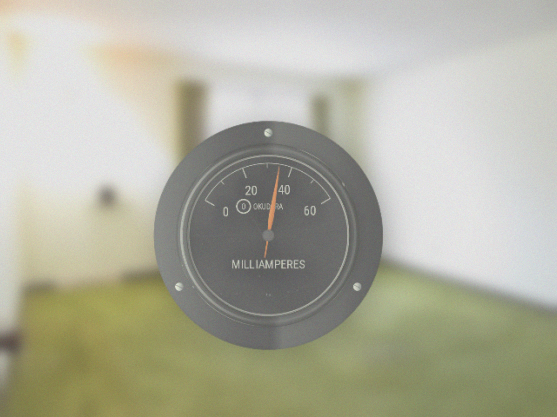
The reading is 35 (mA)
